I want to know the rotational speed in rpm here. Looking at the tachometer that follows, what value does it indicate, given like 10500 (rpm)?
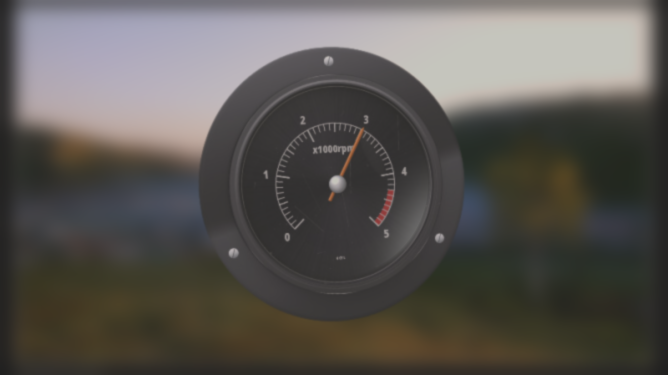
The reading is 3000 (rpm)
